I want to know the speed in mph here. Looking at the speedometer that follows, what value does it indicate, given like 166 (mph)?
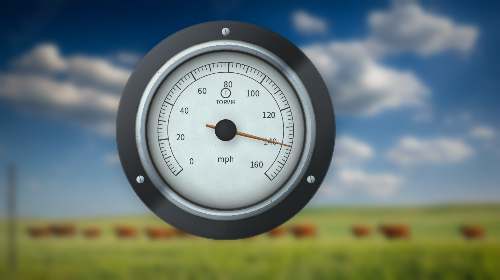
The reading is 140 (mph)
